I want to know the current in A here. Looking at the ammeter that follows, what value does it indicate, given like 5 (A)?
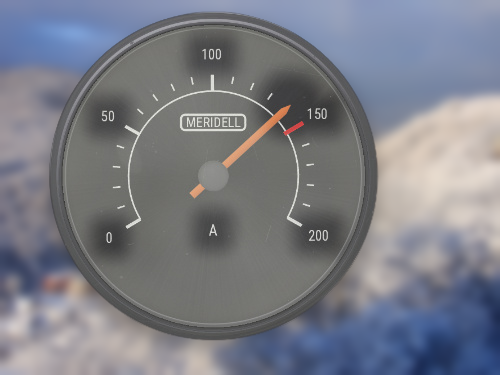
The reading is 140 (A)
